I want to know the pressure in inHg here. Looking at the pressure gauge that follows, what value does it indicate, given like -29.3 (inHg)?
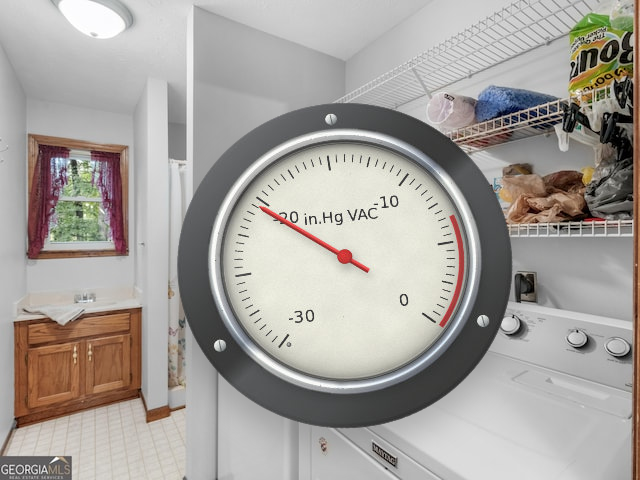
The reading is -20.5 (inHg)
